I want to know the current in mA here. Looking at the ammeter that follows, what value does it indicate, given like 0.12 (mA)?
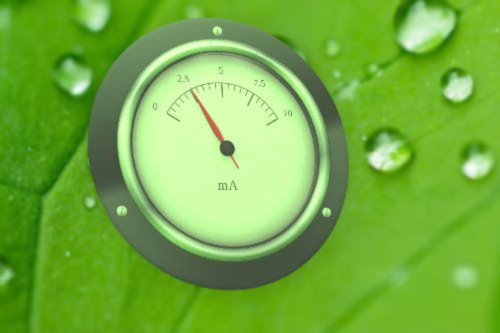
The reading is 2.5 (mA)
